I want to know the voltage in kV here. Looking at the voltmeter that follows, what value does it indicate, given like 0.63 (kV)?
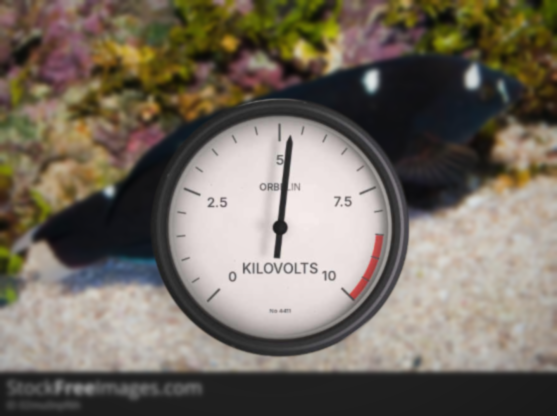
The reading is 5.25 (kV)
